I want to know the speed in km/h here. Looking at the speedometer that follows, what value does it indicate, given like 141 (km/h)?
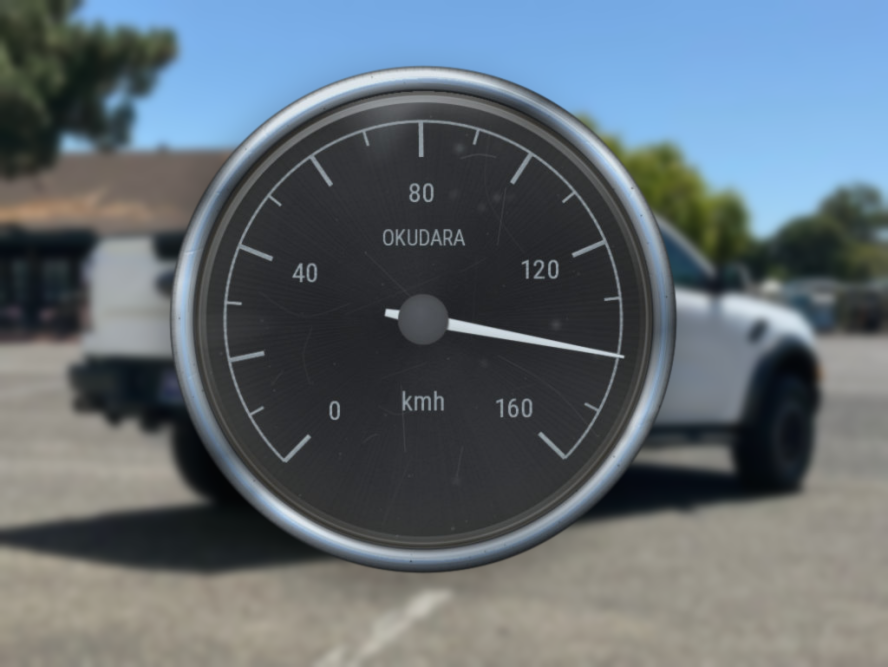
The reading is 140 (km/h)
